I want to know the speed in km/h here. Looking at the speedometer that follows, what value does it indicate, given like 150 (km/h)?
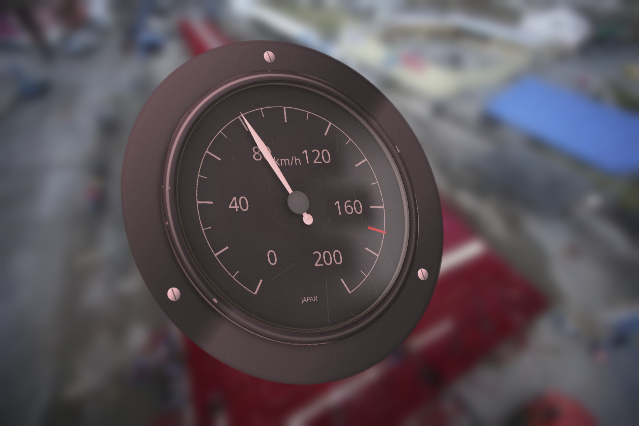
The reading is 80 (km/h)
